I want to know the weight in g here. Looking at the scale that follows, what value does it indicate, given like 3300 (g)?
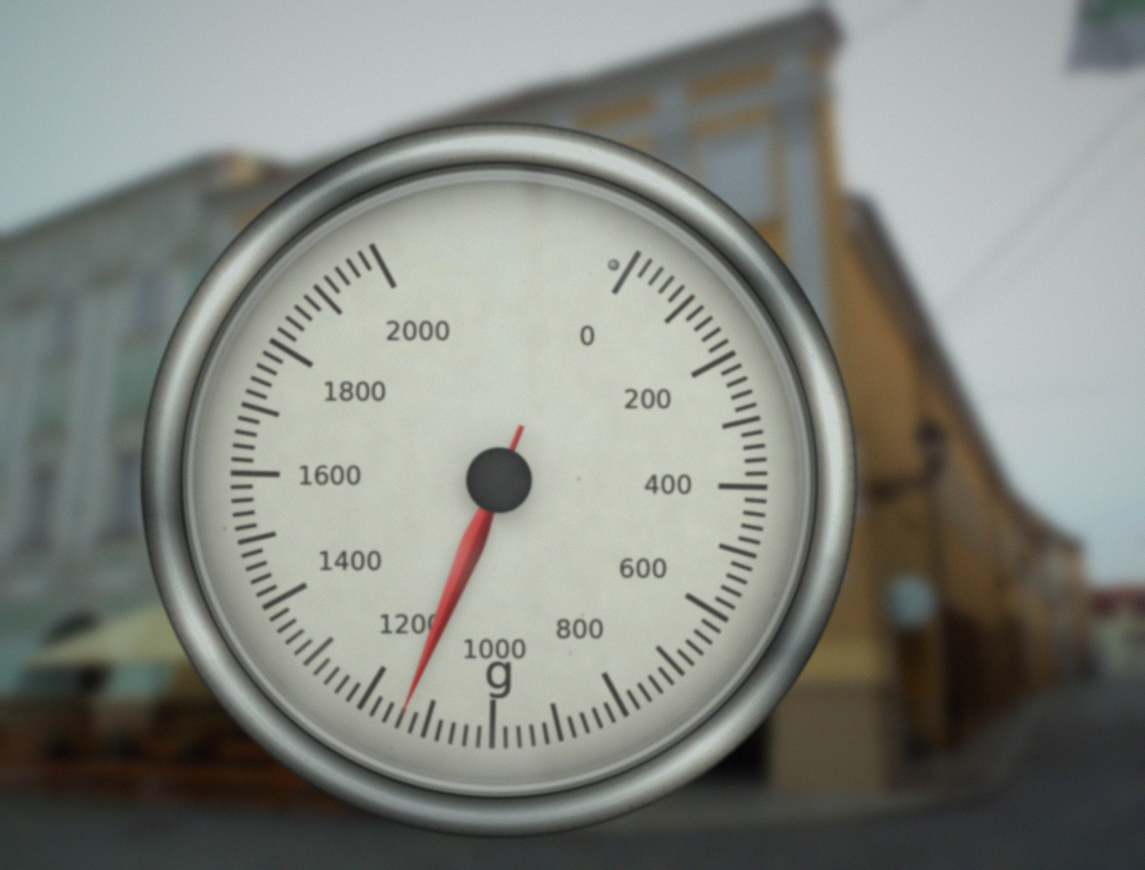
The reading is 1140 (g)
